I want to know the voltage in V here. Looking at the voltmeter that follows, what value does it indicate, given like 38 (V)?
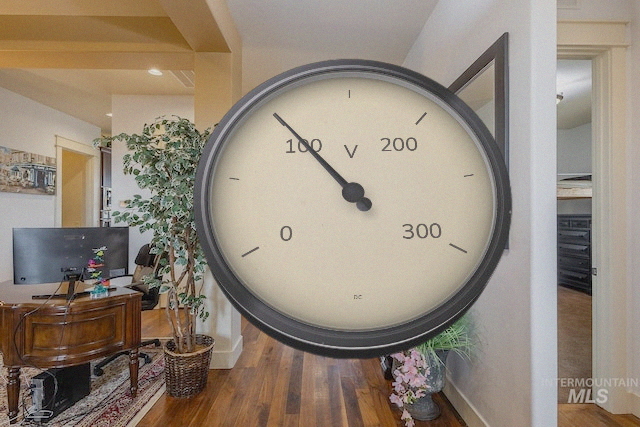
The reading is 100 (V)
